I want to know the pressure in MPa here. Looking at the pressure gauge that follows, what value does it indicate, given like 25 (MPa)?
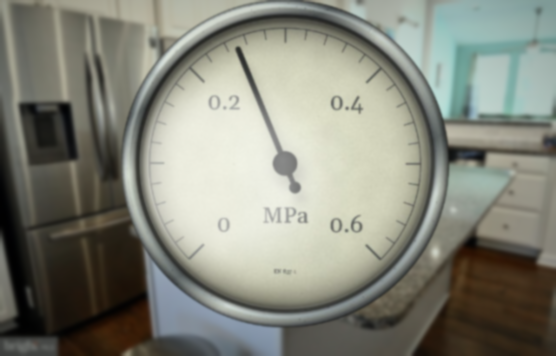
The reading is 0.25 (MPa)
